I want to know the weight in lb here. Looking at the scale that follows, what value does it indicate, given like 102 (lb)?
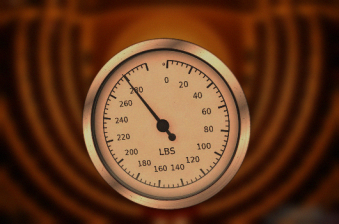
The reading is 280 (lb)
